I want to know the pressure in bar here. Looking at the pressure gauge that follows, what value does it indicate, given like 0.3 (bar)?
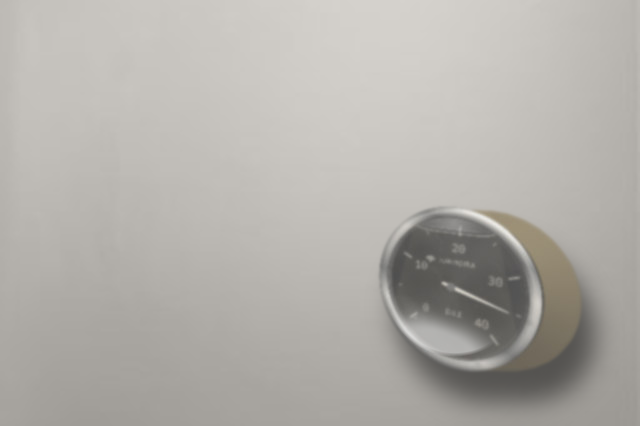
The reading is 35 (bar)
